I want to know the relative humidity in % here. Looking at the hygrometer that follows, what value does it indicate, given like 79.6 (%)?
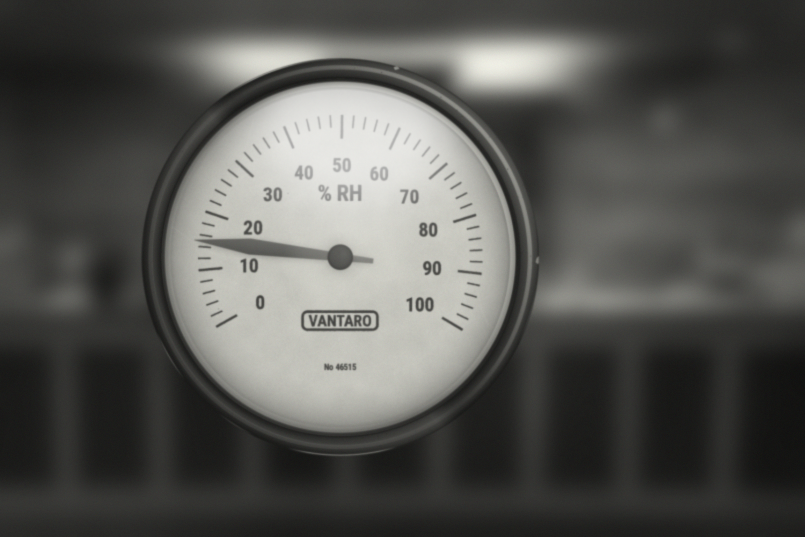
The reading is 15 (%)
